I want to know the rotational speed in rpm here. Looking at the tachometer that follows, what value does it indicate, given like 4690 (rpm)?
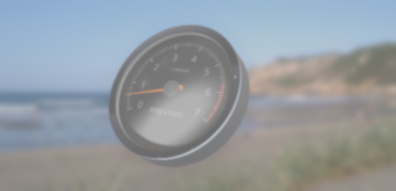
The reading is 500 (rpm)
